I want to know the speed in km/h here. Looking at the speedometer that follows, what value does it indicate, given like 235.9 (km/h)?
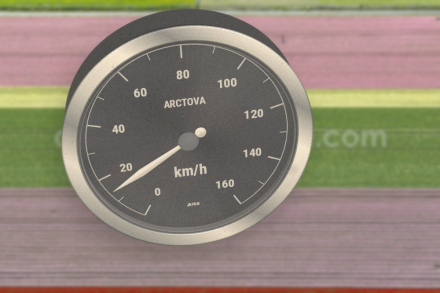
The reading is 15 (km/h)
